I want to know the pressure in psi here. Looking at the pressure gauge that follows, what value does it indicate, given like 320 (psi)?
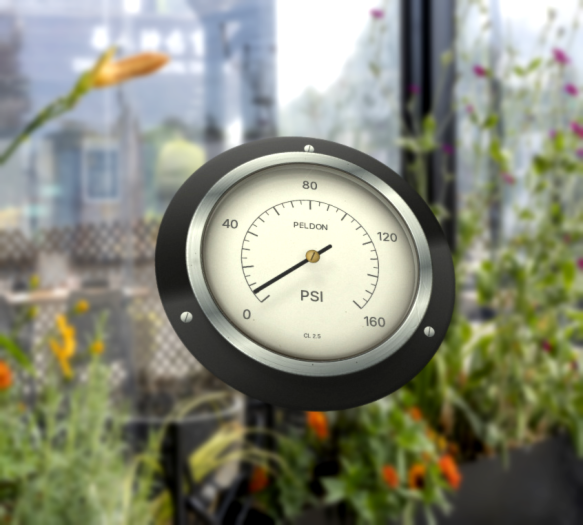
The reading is 5 (psi)
